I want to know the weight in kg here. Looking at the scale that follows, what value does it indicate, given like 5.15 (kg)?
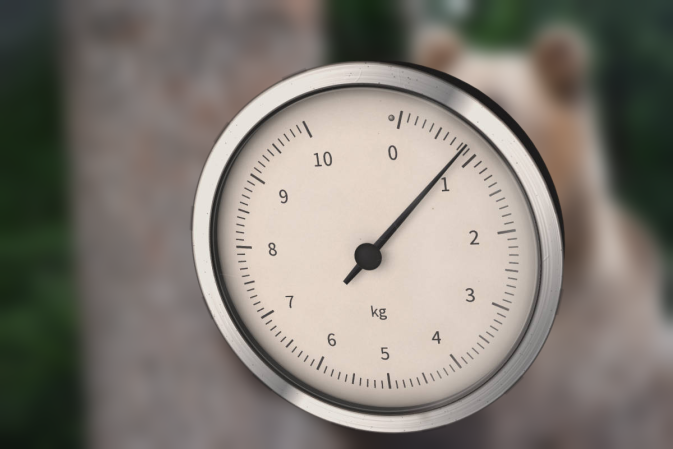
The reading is 0.85 (kg)
